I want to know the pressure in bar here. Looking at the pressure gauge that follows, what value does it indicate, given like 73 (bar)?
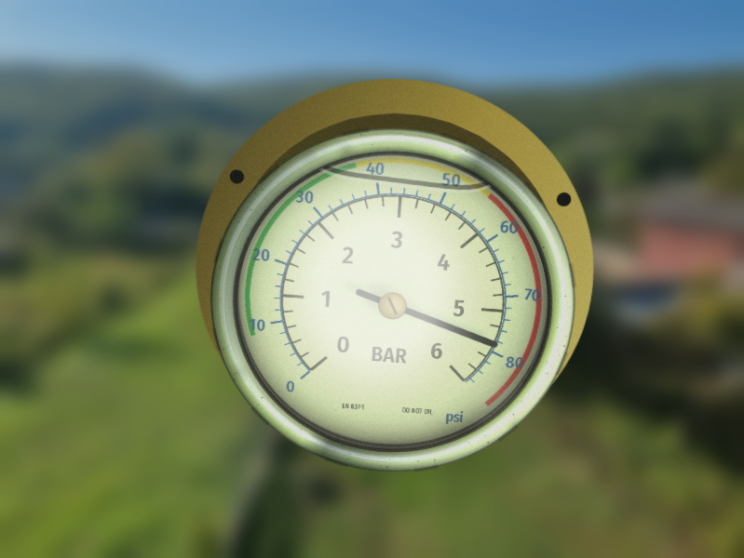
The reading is 5.4 (bar)
